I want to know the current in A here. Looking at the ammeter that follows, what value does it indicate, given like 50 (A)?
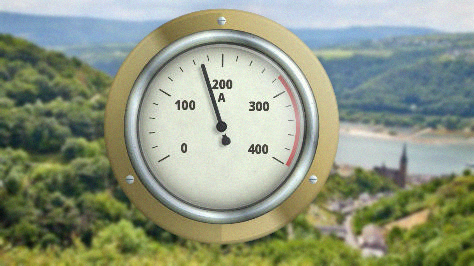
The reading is 170 (A)
